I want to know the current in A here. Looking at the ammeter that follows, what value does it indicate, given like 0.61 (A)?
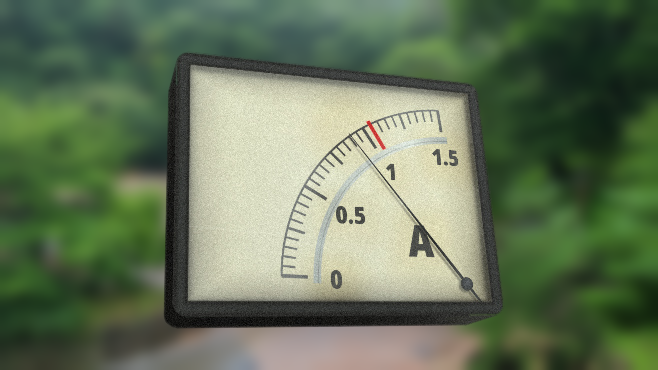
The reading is 0.9 (A)
